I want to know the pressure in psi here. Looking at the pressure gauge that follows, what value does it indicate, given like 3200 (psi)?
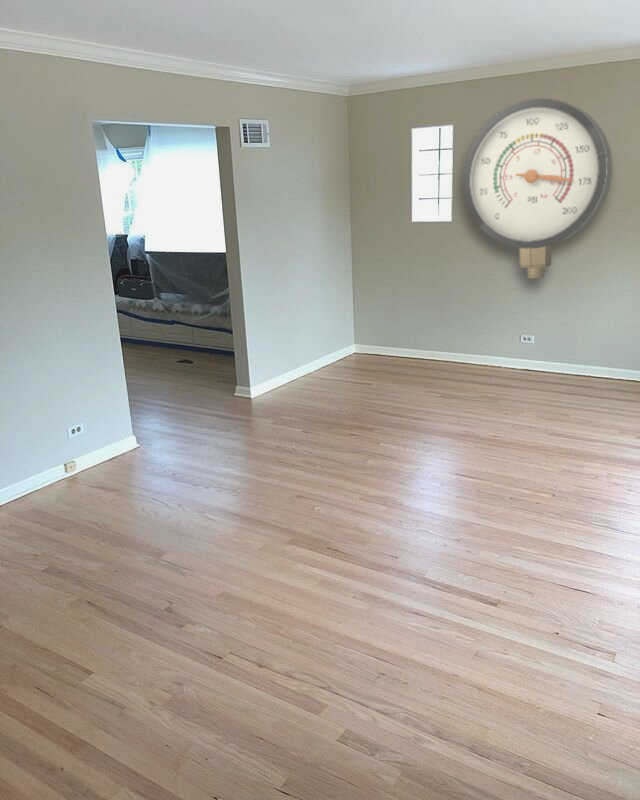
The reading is 175 (psi)
